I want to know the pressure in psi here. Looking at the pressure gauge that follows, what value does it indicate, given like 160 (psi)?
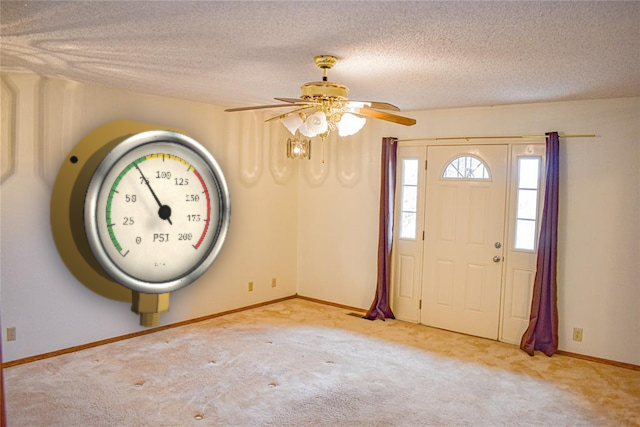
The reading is 75 (psi)
